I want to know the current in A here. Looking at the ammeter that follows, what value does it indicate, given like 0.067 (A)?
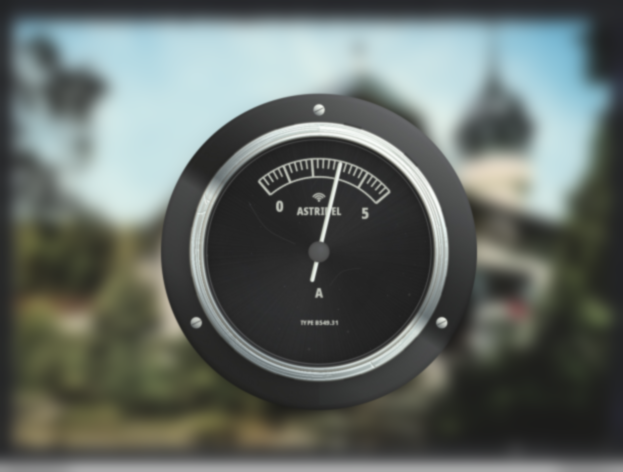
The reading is 3 (A)
